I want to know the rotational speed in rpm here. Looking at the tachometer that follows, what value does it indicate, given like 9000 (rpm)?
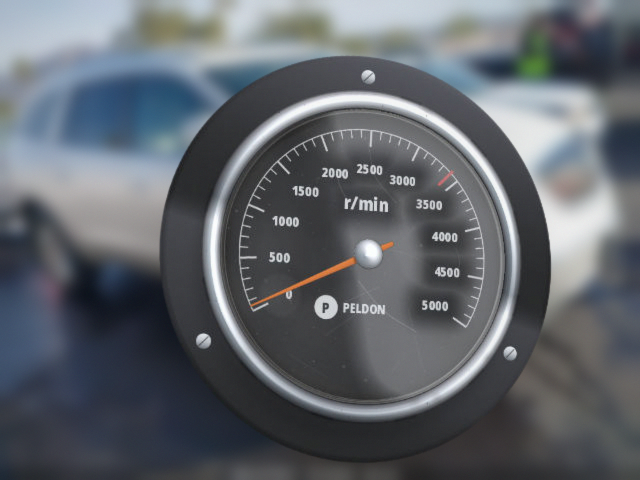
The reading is 50 (rpm)
